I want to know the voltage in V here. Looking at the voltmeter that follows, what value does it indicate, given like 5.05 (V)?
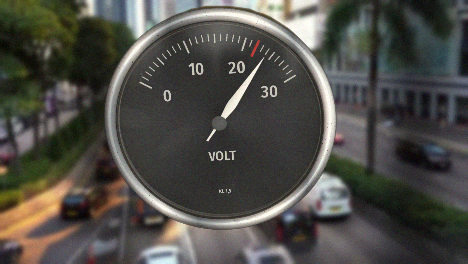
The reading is 24 (V)
